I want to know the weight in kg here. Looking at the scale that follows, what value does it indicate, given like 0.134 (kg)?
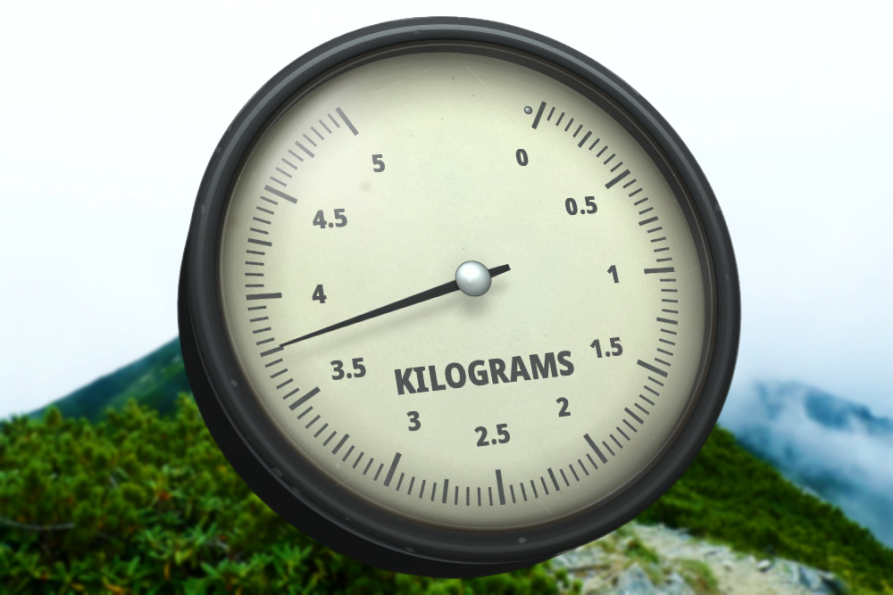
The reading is 3.75 (kg)
